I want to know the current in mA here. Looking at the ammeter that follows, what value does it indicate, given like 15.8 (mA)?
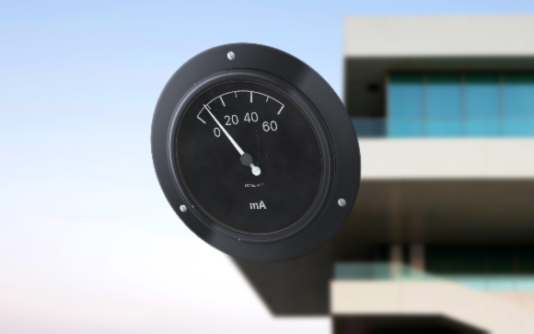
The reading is 10 (mA)
